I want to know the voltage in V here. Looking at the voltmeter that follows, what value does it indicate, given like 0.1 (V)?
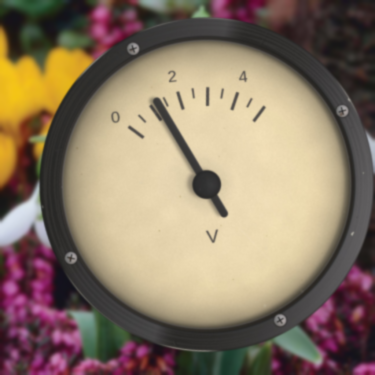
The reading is 1.25 (V)
